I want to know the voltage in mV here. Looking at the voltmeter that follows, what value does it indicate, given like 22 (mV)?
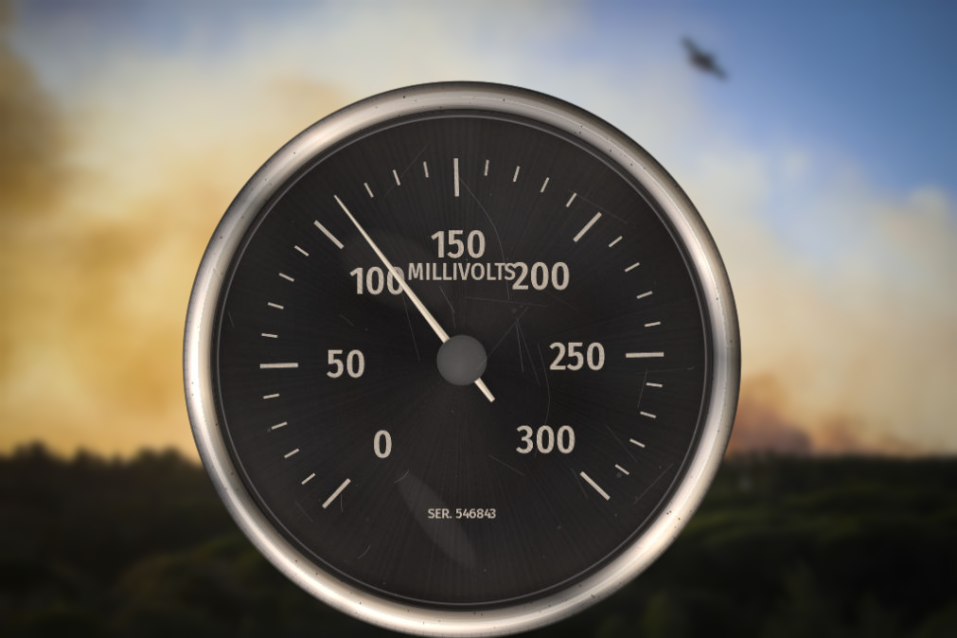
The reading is 110 (mV)
